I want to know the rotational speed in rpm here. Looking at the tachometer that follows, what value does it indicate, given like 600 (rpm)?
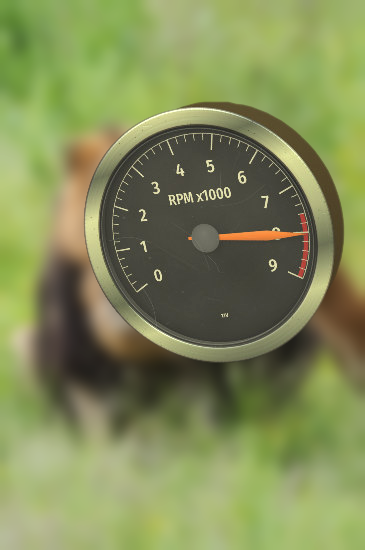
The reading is 8000 (rpm)
